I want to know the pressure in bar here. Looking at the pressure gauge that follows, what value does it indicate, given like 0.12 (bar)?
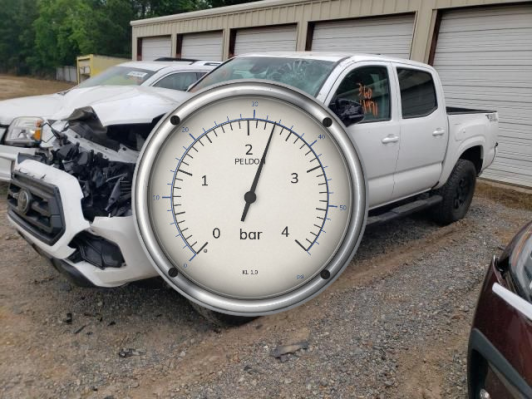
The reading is 2.3 (bar)
